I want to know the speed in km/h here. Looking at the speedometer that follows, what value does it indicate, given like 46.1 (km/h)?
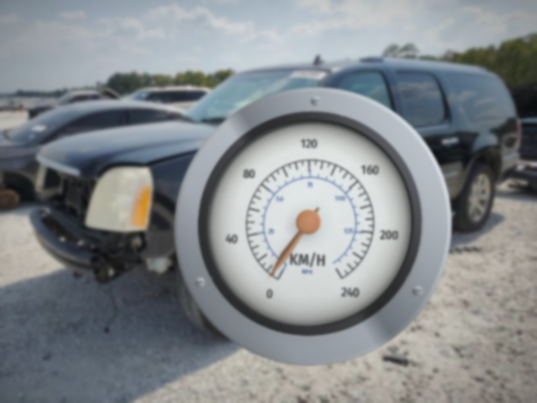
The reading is 5 (km/h)
